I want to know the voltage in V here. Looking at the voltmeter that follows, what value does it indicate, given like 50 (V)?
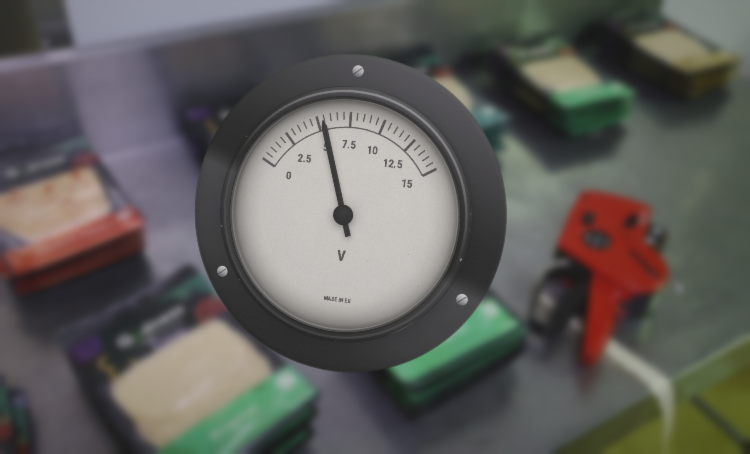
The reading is 5.5 (V)
